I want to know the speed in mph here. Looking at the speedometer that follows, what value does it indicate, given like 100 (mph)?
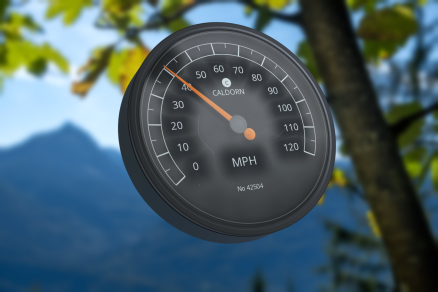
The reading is 40 (mph)
